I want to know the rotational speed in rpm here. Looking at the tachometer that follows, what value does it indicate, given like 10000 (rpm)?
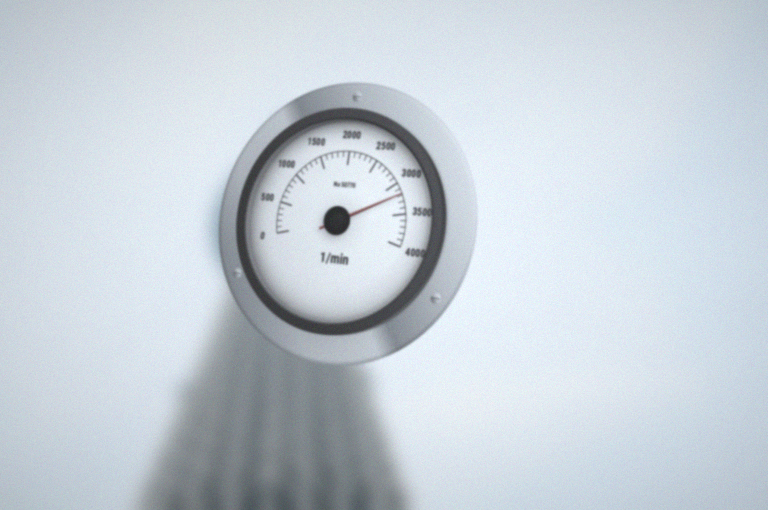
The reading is 3200 (rpm)
